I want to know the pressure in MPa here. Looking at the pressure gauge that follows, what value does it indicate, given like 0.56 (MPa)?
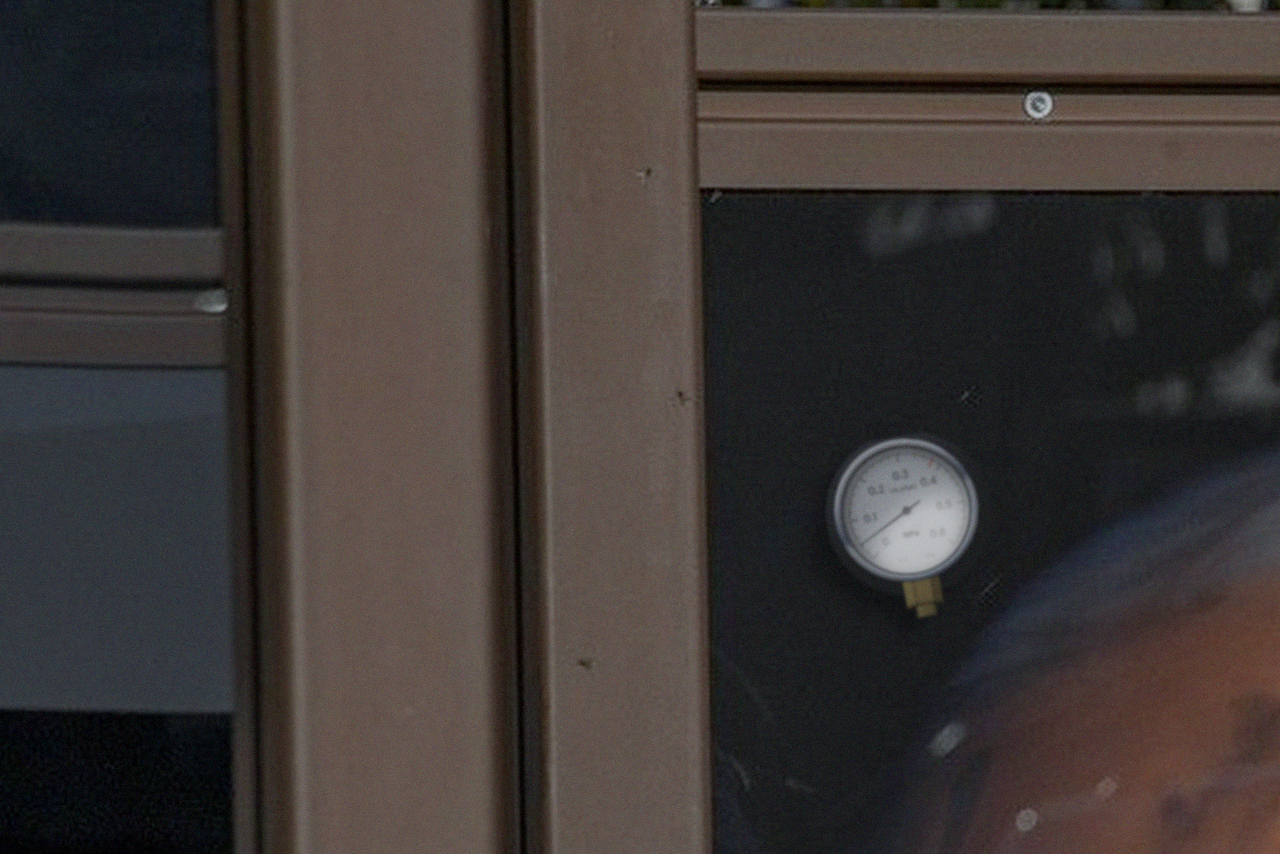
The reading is 0.04 (MPa)
